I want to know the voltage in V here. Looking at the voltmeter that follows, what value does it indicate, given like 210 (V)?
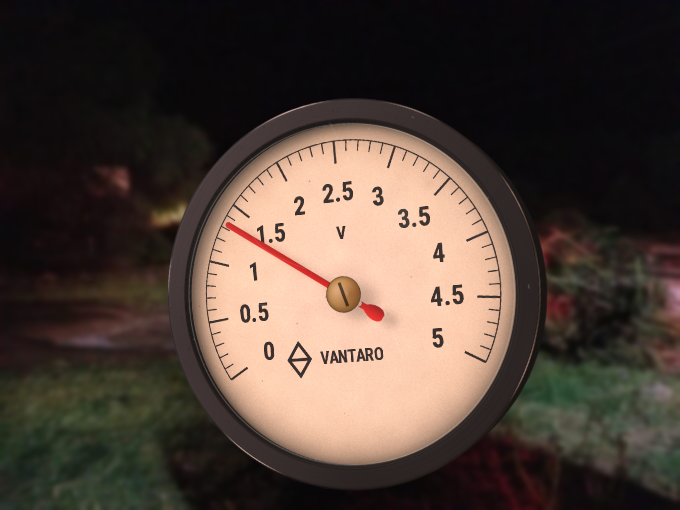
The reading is 1.35 (V)
